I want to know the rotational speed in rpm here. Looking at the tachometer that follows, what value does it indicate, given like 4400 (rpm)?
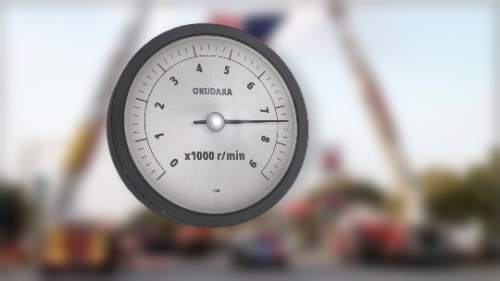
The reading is 7400 (rpm)
